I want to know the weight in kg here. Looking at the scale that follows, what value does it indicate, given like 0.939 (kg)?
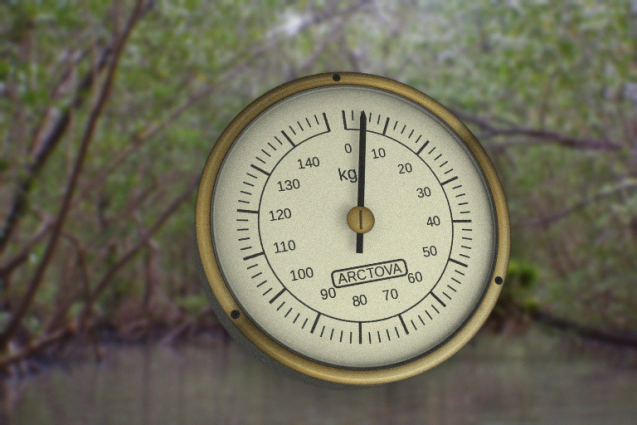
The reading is 4 (kg)
